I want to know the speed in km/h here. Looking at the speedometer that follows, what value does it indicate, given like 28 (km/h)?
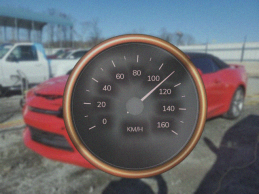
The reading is 110 (km/h)
